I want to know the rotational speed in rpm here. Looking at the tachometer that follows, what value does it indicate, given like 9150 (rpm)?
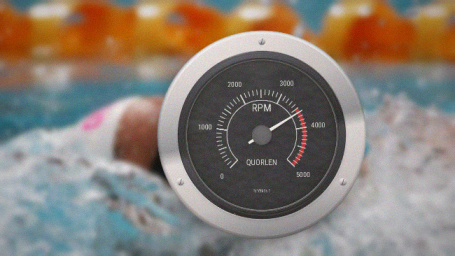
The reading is 3600 (rpm)
